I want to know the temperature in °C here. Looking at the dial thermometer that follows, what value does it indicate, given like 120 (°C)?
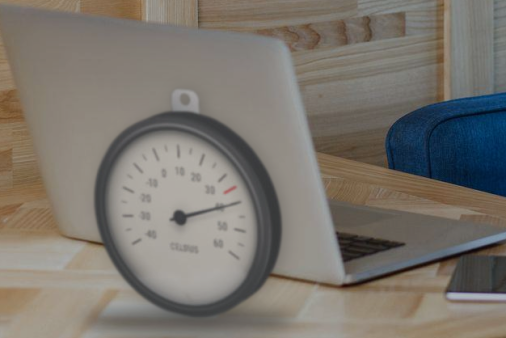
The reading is 40 (°C)
